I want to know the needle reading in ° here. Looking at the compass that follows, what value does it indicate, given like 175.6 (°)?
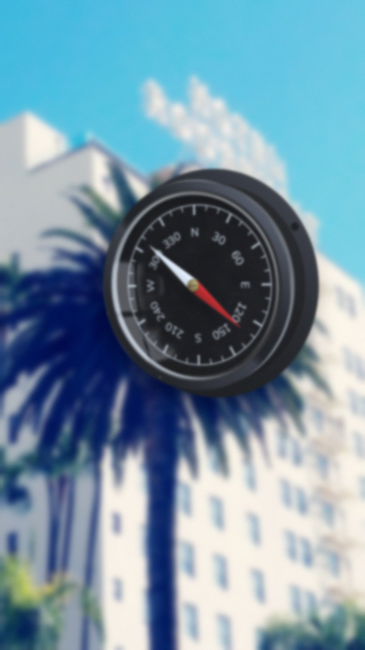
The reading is 130 (°)
